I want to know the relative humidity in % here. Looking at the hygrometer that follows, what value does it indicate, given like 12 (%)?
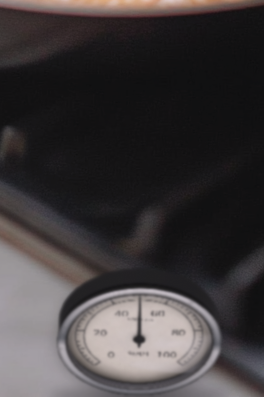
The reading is 50 (%)
